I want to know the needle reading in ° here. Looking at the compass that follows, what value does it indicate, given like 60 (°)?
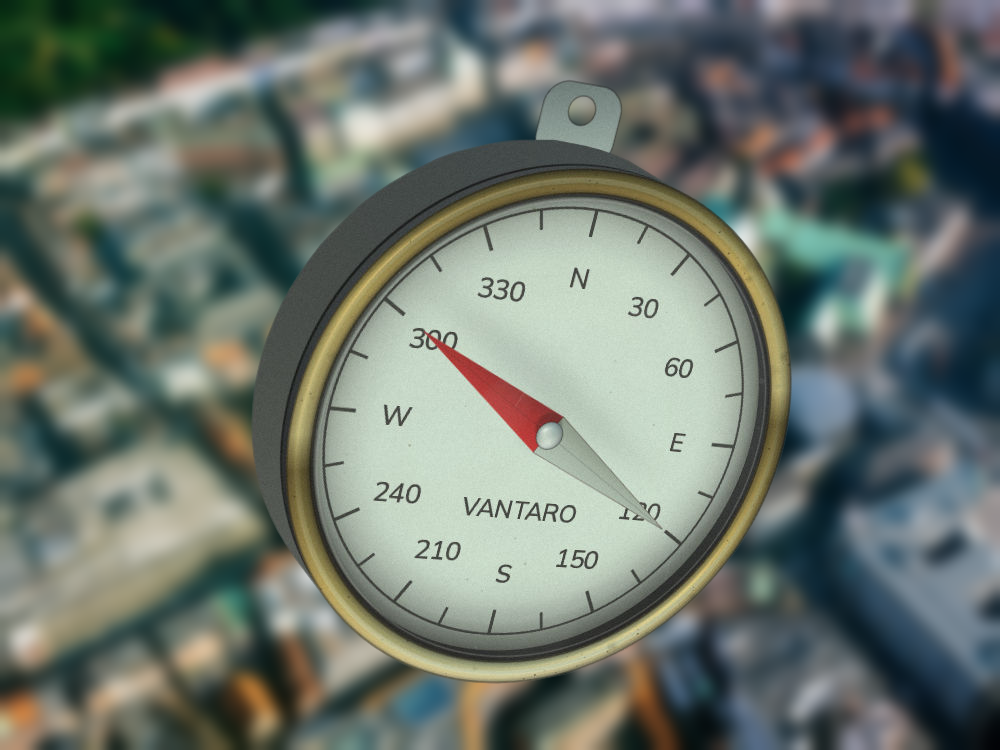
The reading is 300 (°)
